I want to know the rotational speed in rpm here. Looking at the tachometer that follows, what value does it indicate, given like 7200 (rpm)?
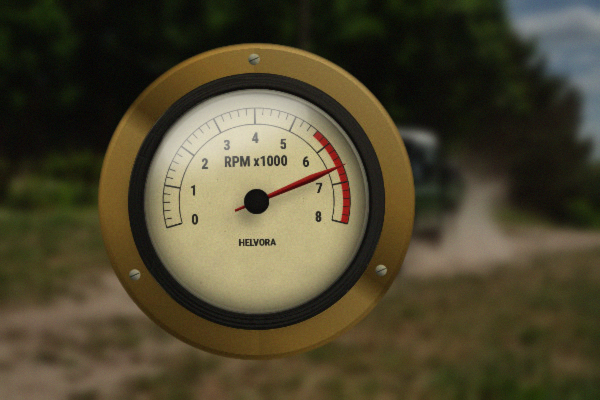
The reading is 6600 (rpm)
